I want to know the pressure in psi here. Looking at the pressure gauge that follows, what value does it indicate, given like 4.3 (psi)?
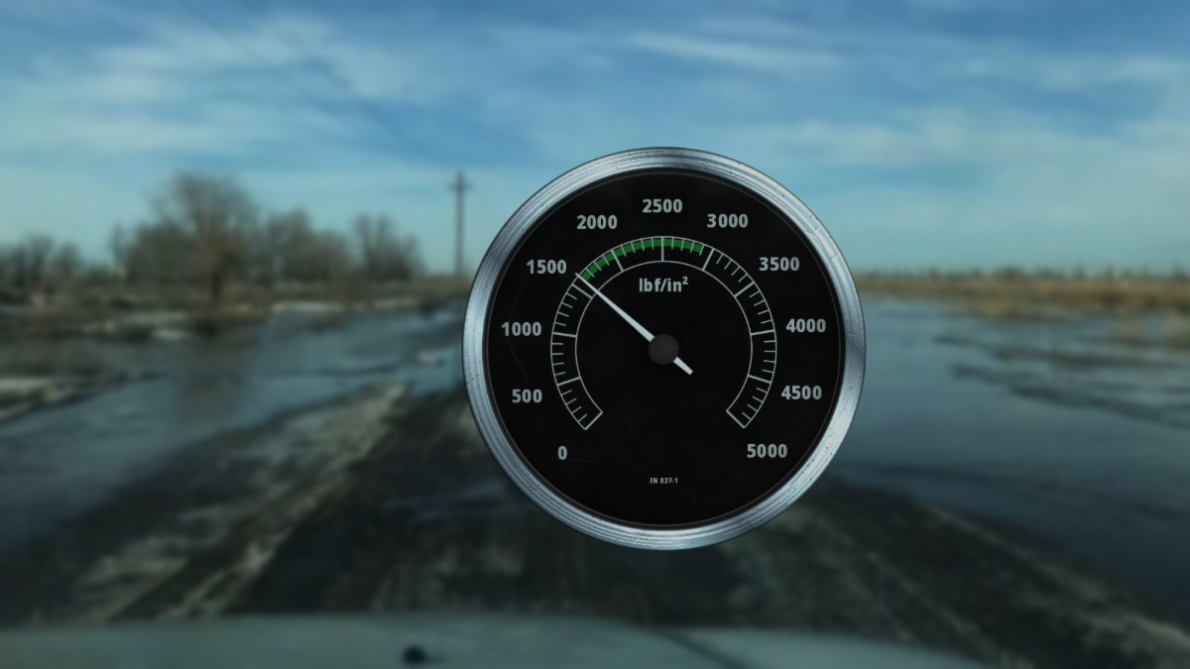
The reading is 1600 (psi)
